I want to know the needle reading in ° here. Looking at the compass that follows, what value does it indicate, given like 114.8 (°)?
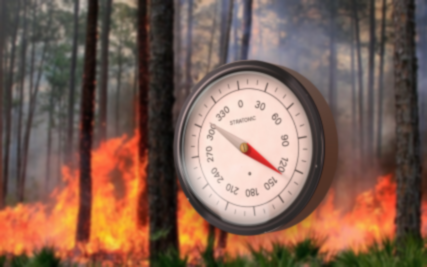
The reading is 130 (°)
